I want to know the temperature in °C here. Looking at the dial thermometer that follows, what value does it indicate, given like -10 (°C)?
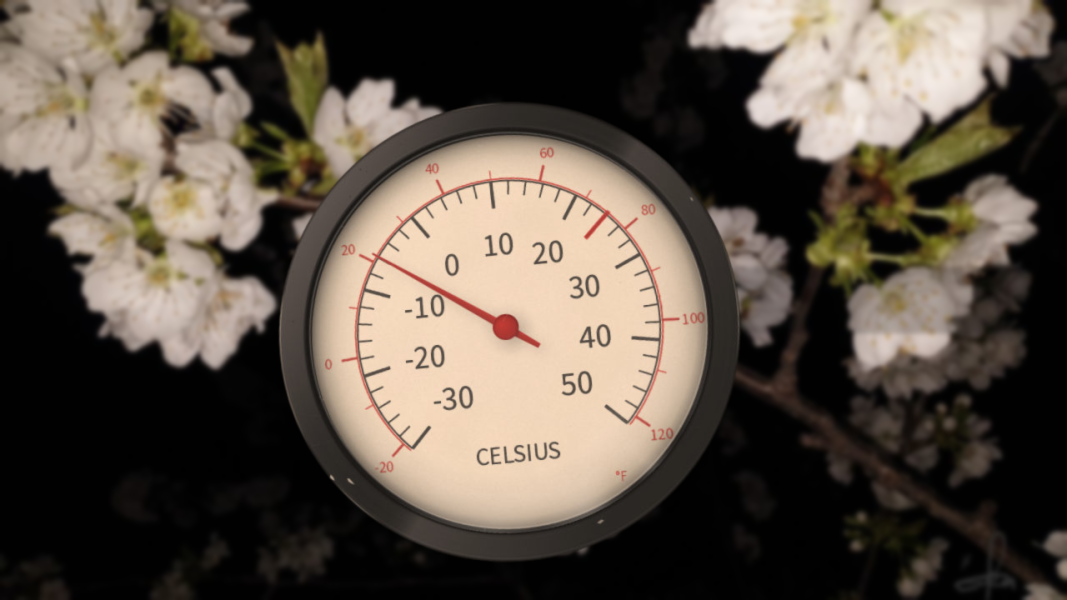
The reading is -6 (°C)
